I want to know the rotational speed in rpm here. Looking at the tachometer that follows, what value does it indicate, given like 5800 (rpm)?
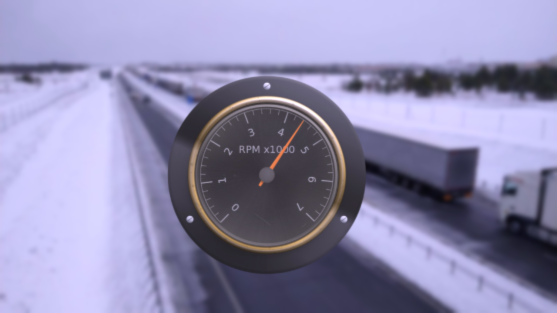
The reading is 4400 (rpm)
